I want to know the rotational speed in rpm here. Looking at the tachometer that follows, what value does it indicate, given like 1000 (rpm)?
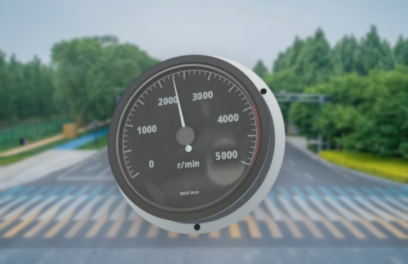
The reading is 2300 (rpm)
